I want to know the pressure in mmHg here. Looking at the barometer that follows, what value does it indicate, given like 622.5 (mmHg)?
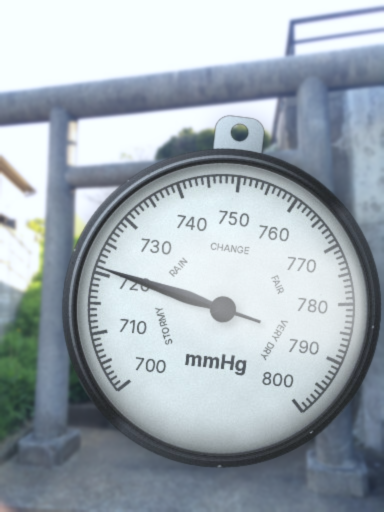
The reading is 721 (mmHg)
